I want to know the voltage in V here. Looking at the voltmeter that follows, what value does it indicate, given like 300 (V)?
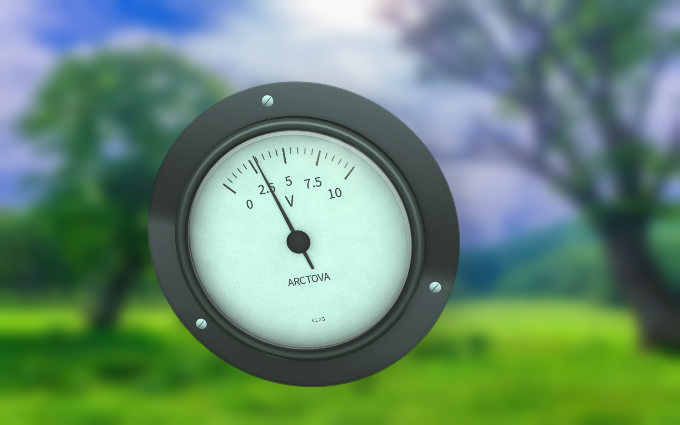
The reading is 3 (V)
